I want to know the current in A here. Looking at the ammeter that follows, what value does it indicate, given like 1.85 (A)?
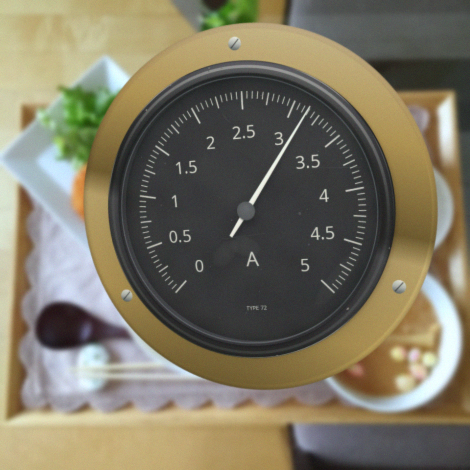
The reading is 3.15 (A)
